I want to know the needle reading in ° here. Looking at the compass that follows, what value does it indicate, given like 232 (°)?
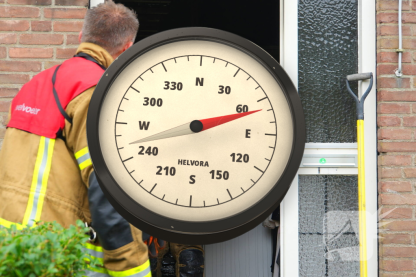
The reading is 70 (°)
